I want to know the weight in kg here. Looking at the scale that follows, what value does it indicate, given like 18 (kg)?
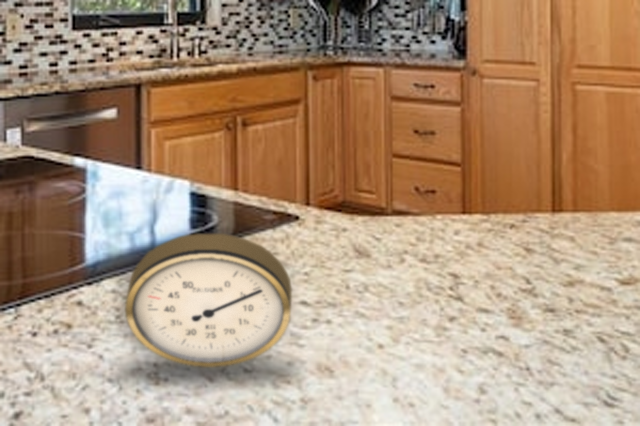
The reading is 5 (kg)
